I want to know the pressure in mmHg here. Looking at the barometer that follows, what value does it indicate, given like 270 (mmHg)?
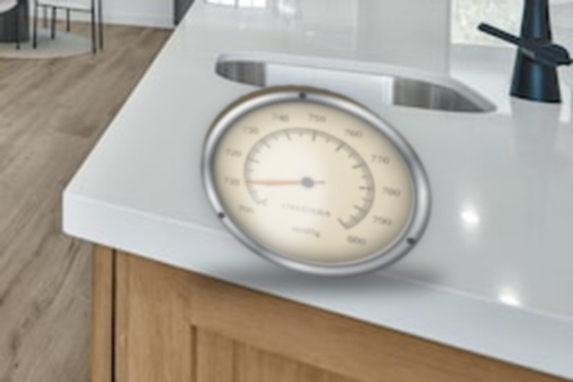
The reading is 710 (mmHg)
